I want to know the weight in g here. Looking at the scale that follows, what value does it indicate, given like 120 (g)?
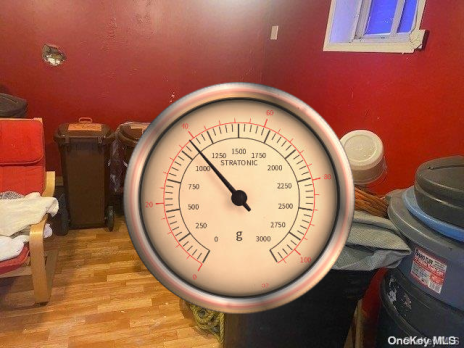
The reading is 1100 (g)
